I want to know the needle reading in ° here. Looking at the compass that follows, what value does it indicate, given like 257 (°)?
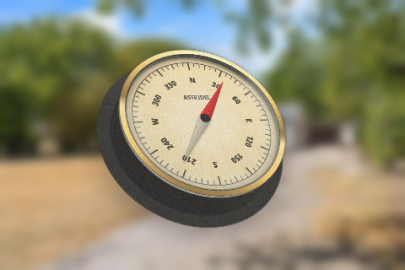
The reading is 35 (°)
